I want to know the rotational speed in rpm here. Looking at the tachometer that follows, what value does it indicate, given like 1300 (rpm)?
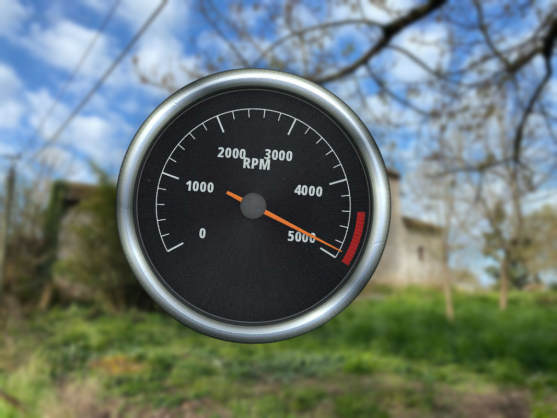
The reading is 4900 (rpm)
